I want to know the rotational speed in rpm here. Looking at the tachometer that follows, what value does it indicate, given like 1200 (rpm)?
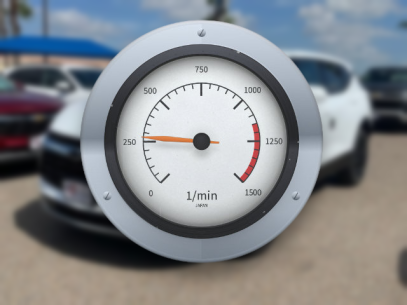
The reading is 275 (rpm)
